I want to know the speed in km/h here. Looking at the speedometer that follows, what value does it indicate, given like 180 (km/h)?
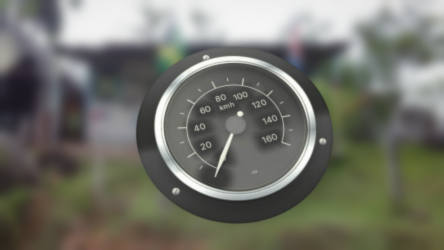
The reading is 0 (km/h)
